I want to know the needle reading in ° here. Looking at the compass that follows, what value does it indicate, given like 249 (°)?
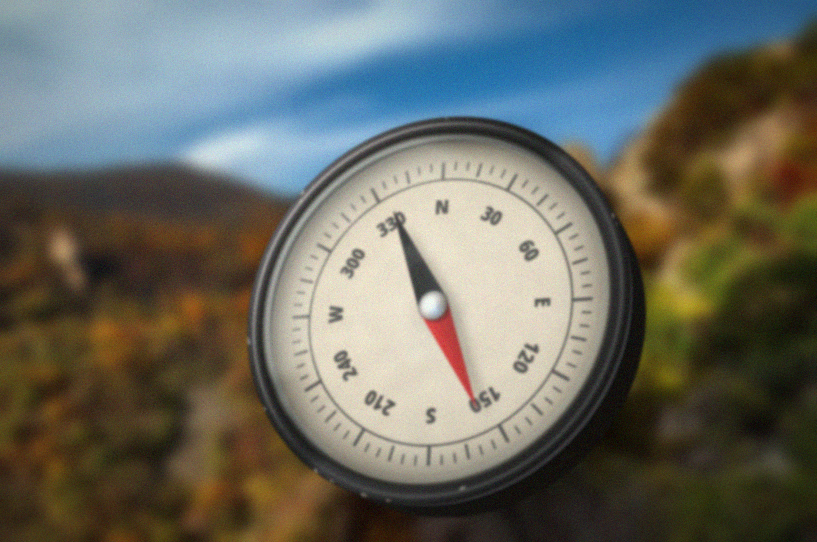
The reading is 155 (°)
